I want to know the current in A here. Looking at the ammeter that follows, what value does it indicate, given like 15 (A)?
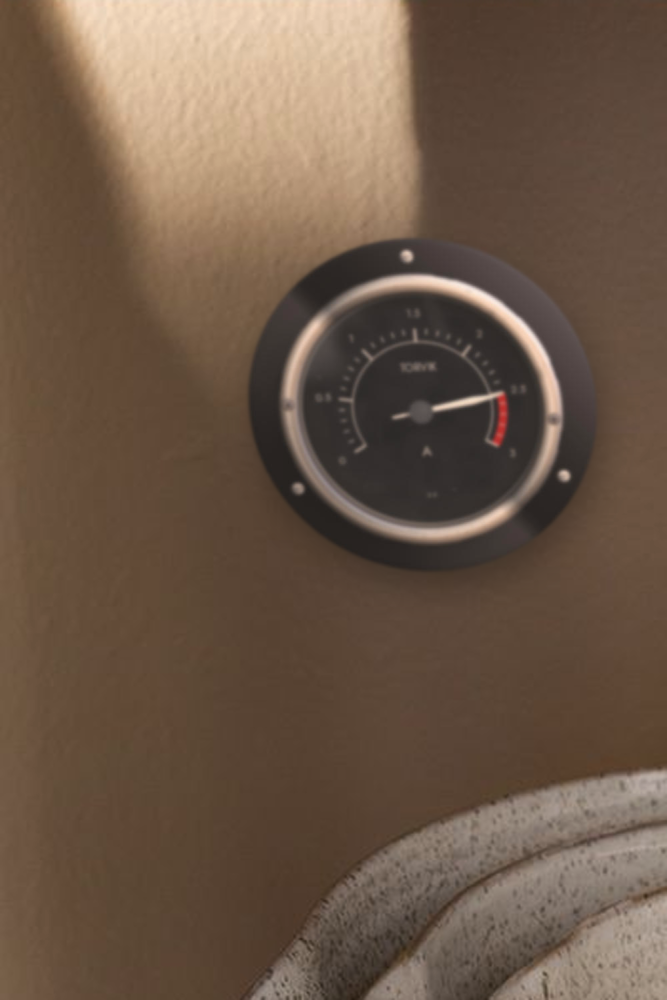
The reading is 2.5 (A)
